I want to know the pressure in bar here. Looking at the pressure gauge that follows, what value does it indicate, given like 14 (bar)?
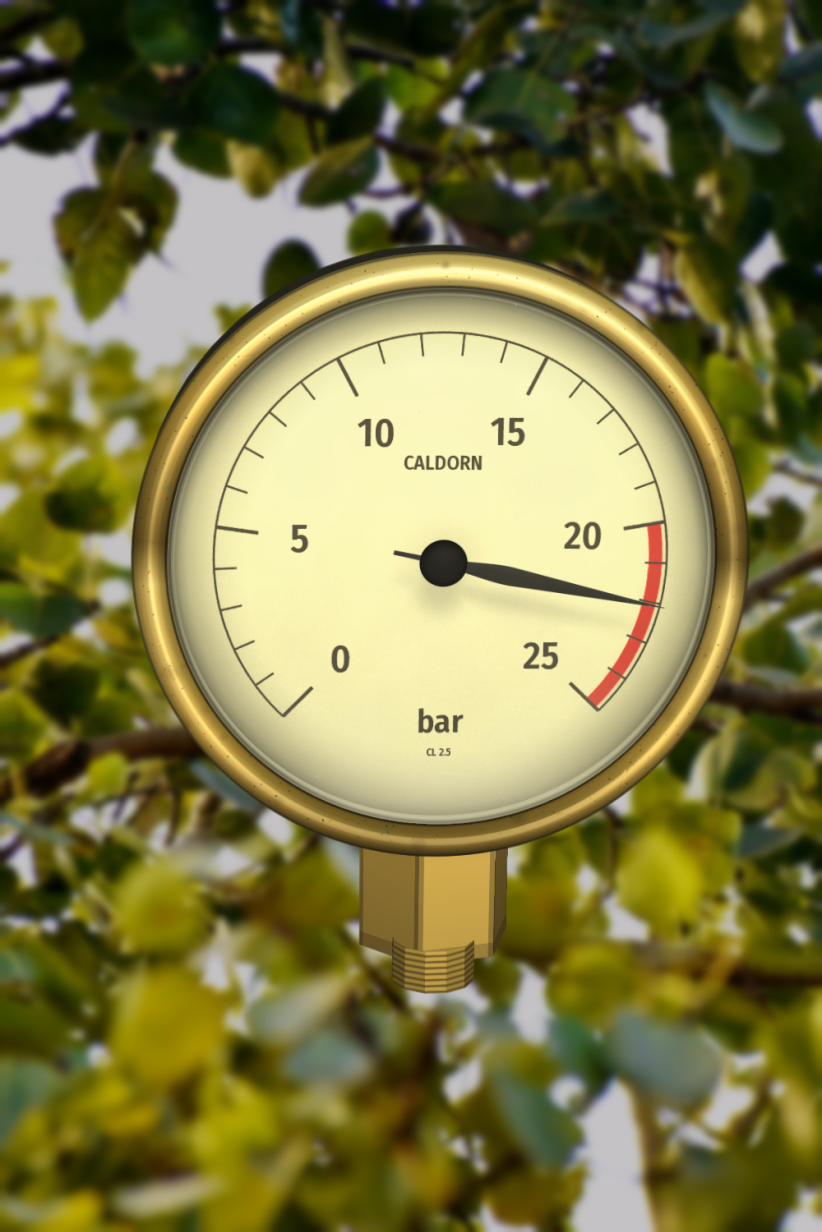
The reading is 22 (bar)
